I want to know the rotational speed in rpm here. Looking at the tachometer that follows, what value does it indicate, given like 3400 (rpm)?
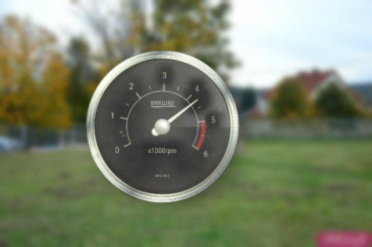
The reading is 4250 (rpm)
